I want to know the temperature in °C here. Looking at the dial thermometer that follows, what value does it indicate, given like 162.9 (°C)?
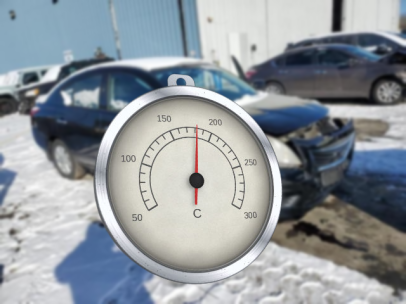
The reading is 180 (°C)
